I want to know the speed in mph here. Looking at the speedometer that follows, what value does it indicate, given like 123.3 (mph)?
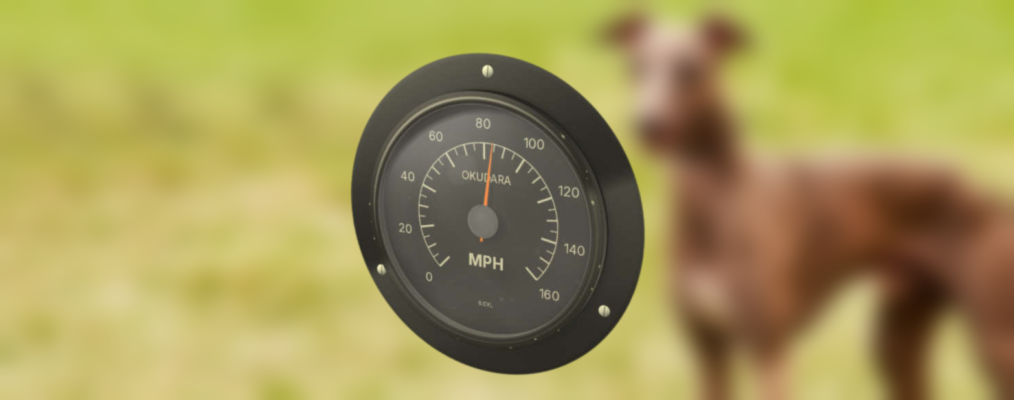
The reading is 85 (mph)
